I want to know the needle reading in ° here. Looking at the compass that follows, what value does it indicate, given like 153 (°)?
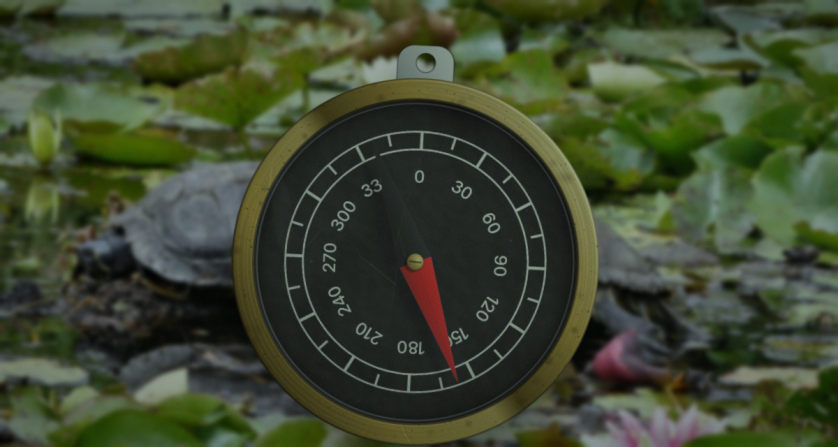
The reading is 157.5 (°)
